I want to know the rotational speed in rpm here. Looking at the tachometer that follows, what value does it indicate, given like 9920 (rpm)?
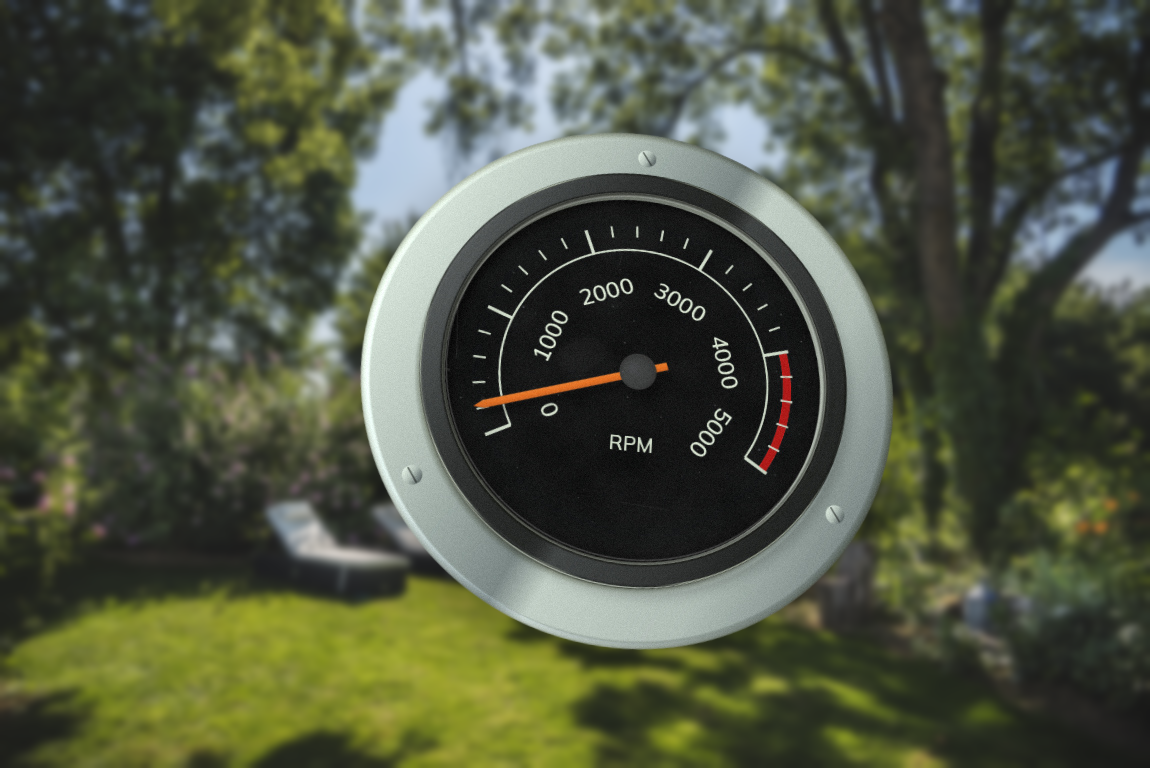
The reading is 200 (rpm)
